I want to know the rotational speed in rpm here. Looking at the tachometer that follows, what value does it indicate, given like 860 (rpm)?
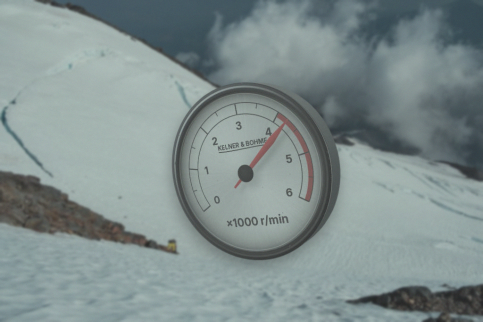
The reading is 4250 (rpm)
